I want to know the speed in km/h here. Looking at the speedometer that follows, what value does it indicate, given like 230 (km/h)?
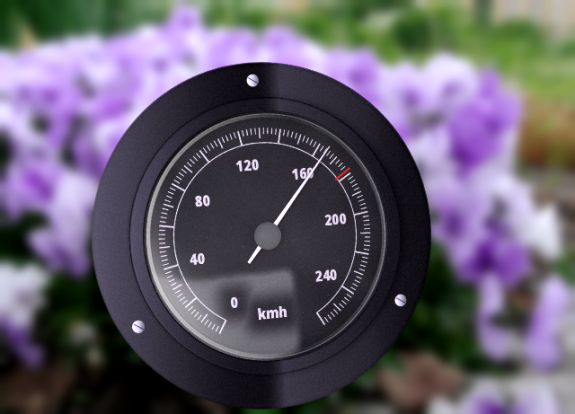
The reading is 164 (km/h)
